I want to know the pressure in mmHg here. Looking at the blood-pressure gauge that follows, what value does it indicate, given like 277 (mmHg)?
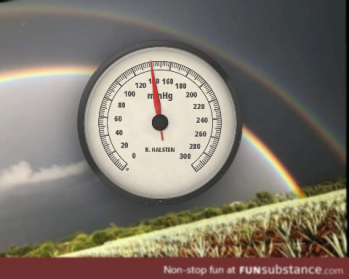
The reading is 140 (mmHg)
